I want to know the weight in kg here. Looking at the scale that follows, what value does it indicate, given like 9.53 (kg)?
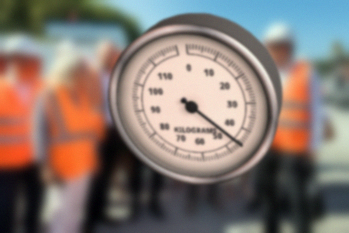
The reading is 45 (kg)
